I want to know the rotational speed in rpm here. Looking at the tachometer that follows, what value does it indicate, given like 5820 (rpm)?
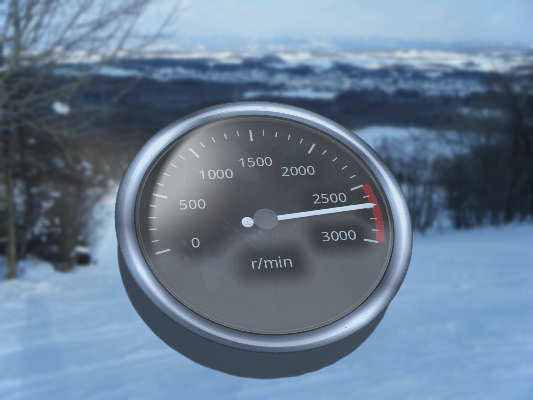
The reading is 2700 (rpm)
